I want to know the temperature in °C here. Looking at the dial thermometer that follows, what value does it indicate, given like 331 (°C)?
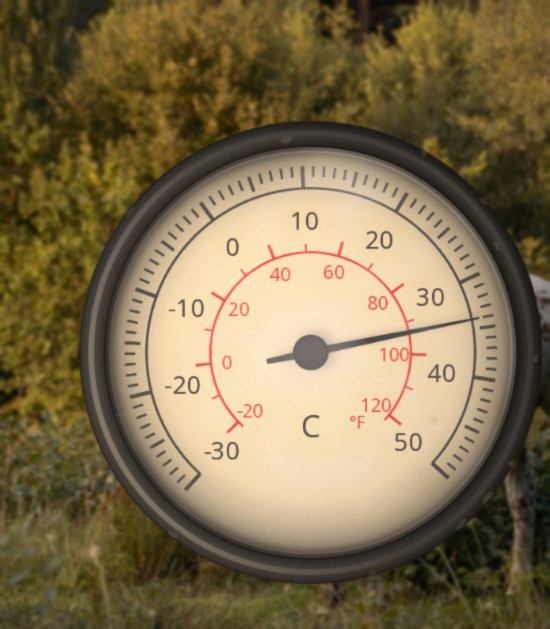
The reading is 34 (°C)
